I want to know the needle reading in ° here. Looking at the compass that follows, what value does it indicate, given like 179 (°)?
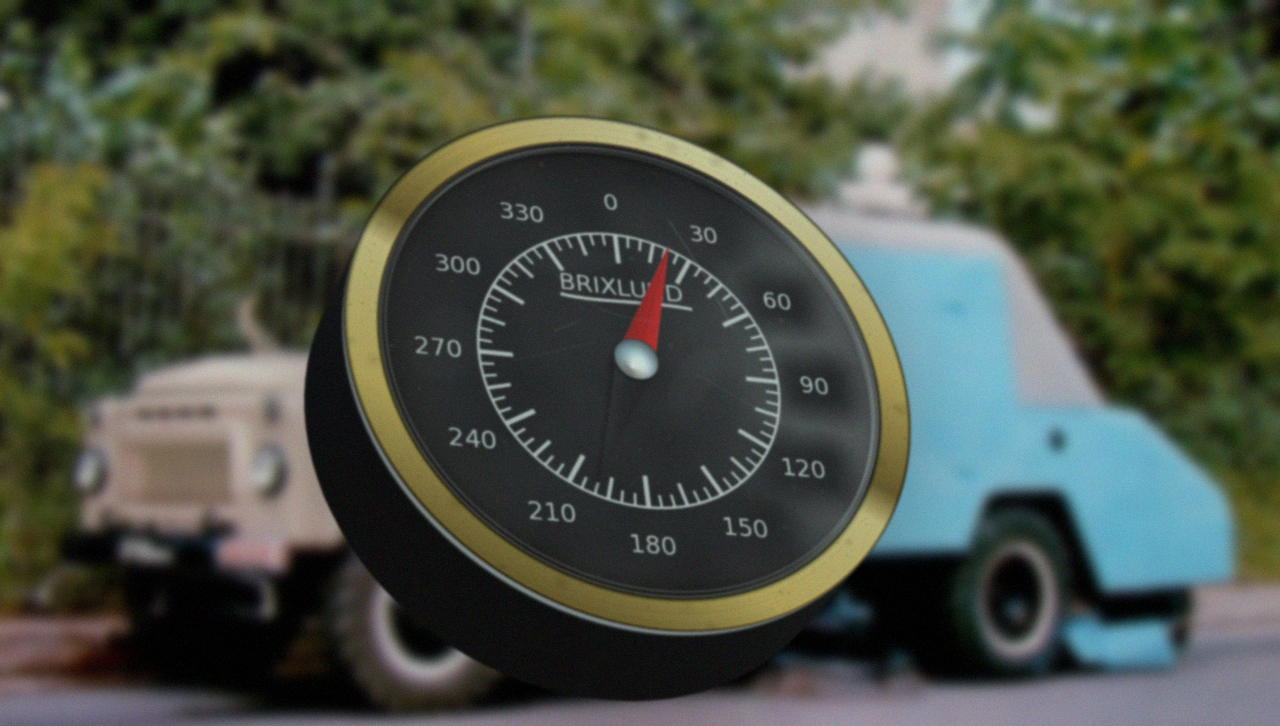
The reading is 20 (°)
